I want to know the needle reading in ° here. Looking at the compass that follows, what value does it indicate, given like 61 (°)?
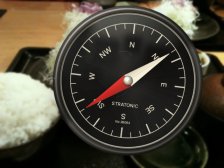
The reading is 230 (°)
